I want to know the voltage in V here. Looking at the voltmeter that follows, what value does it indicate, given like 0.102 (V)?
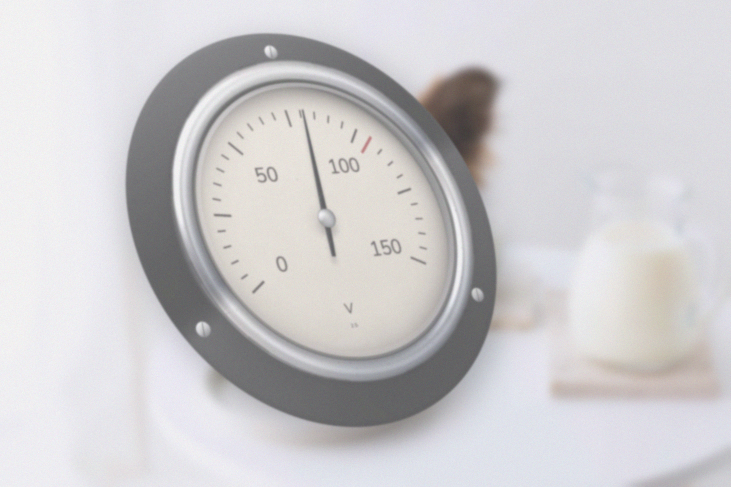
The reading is 80 (V)
